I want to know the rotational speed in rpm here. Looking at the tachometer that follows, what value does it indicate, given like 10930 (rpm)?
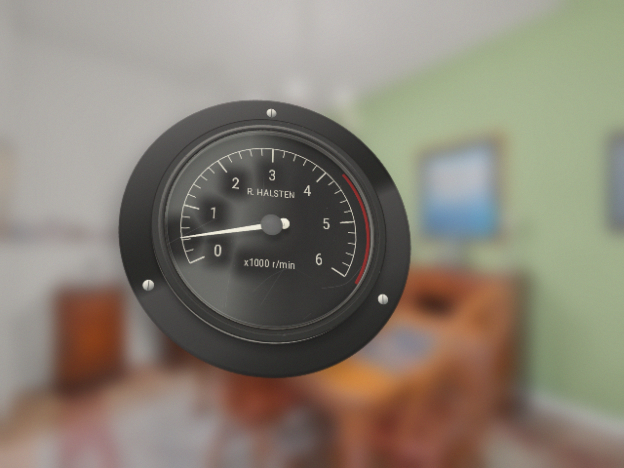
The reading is 400 (rpm)
